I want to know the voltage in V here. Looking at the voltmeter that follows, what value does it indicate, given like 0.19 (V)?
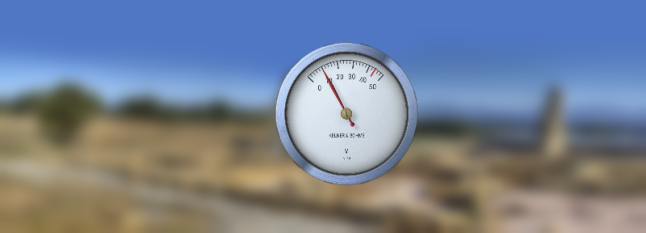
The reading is 10 (V)
